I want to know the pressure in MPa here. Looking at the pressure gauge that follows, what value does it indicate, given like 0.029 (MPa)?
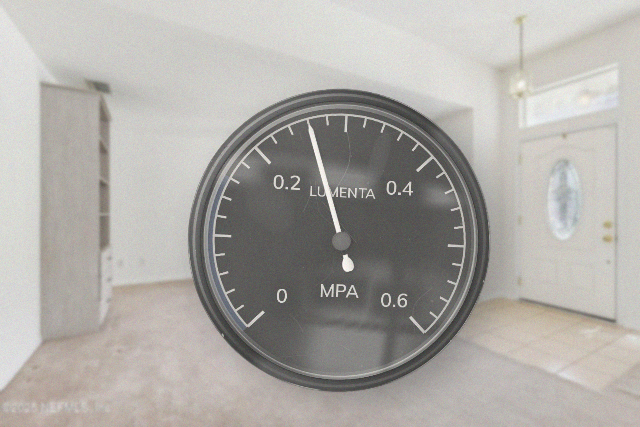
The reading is 0.26 (MPa)
